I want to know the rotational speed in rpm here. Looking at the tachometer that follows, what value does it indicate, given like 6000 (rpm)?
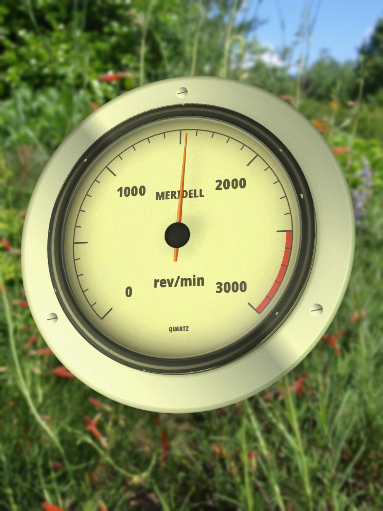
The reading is 1550 (rpm)
